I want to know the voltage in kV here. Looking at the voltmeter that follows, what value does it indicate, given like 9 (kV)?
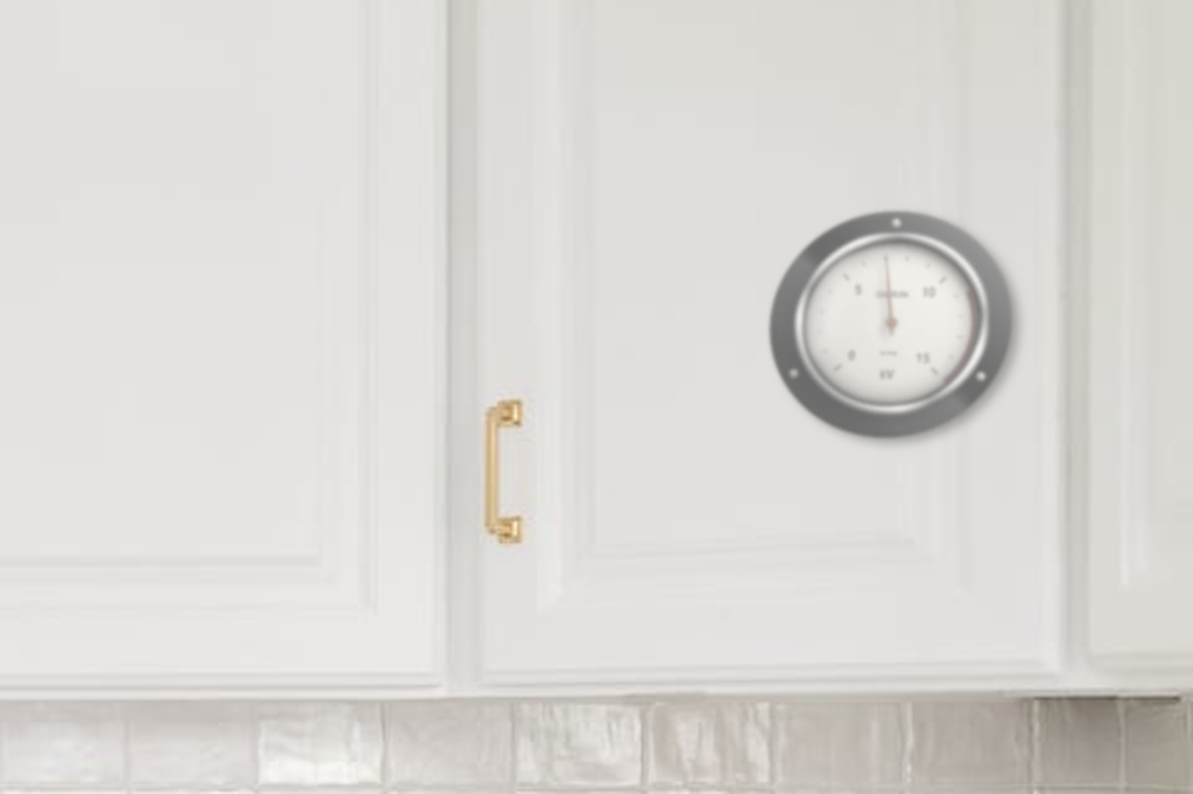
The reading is 7 (kV)
